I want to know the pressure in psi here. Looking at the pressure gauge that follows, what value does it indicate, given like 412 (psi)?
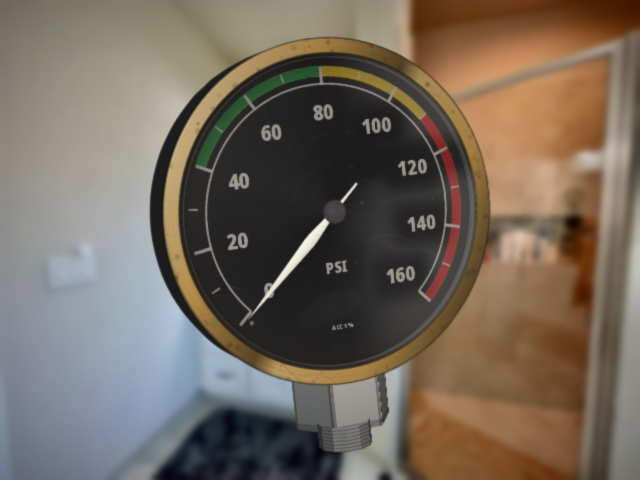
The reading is 0 (psi)
